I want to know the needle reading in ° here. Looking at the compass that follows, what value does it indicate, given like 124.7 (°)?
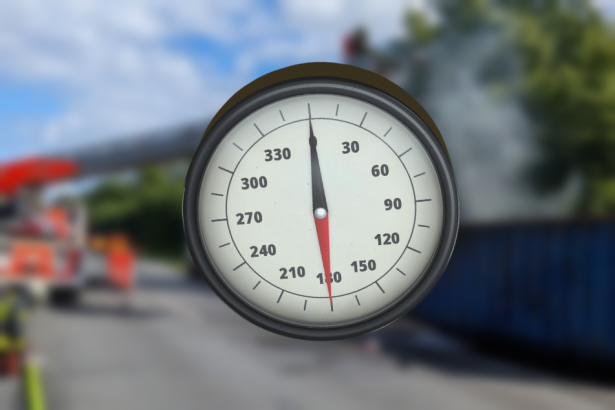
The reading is 180 (°)
